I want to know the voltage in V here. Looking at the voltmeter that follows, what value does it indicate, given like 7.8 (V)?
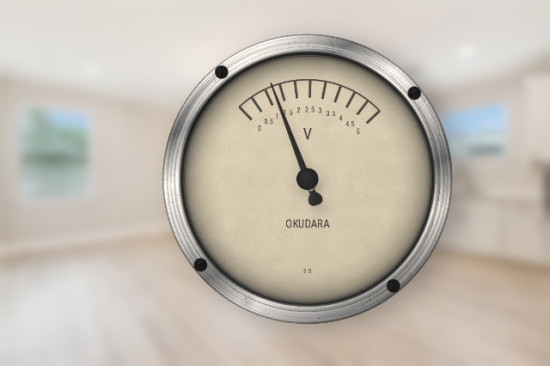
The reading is 1.25 (V)
